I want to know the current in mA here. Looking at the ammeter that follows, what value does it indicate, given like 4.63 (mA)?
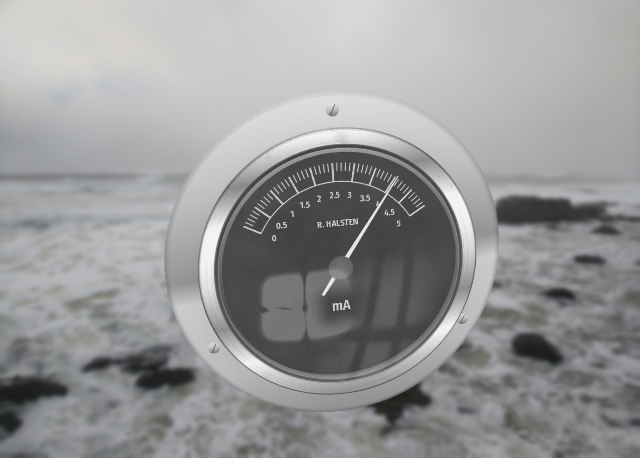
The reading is 4 (mA)
